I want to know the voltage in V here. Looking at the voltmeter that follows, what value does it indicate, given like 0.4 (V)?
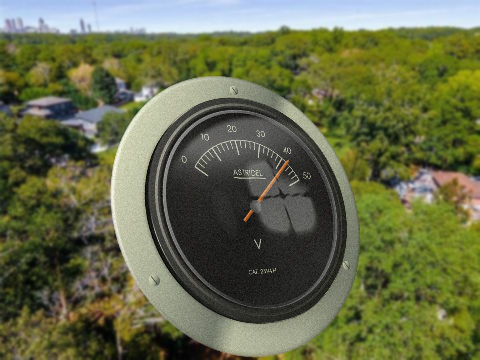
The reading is 42 (V)
